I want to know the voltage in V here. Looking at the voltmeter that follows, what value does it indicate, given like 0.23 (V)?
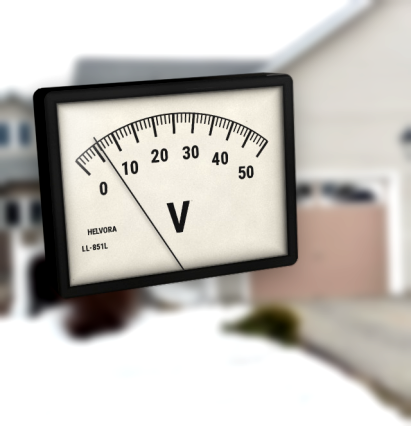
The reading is 6 (V)
